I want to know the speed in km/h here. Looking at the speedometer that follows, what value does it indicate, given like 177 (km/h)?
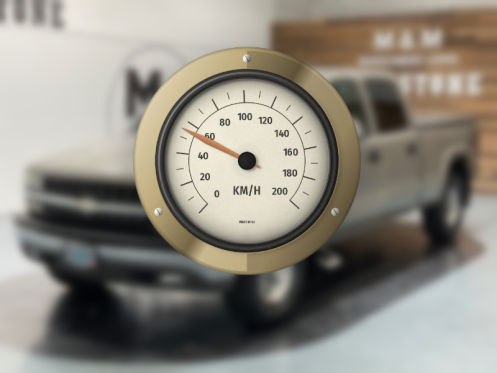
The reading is 55 (km/h)
